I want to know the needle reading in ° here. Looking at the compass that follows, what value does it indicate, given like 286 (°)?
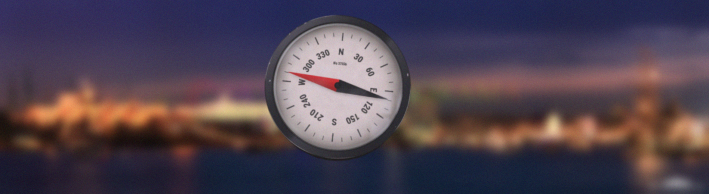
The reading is 280 (°)
